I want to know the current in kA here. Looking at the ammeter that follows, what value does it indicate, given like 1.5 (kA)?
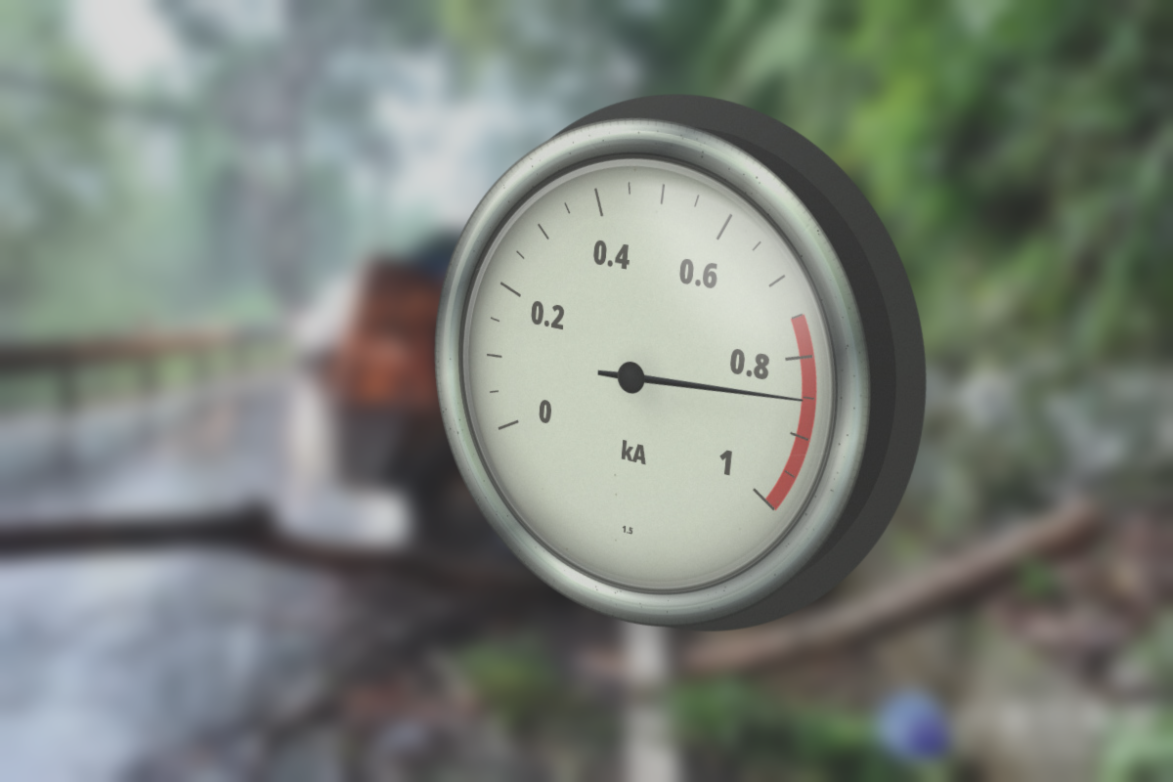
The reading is 0.85 (kA)
